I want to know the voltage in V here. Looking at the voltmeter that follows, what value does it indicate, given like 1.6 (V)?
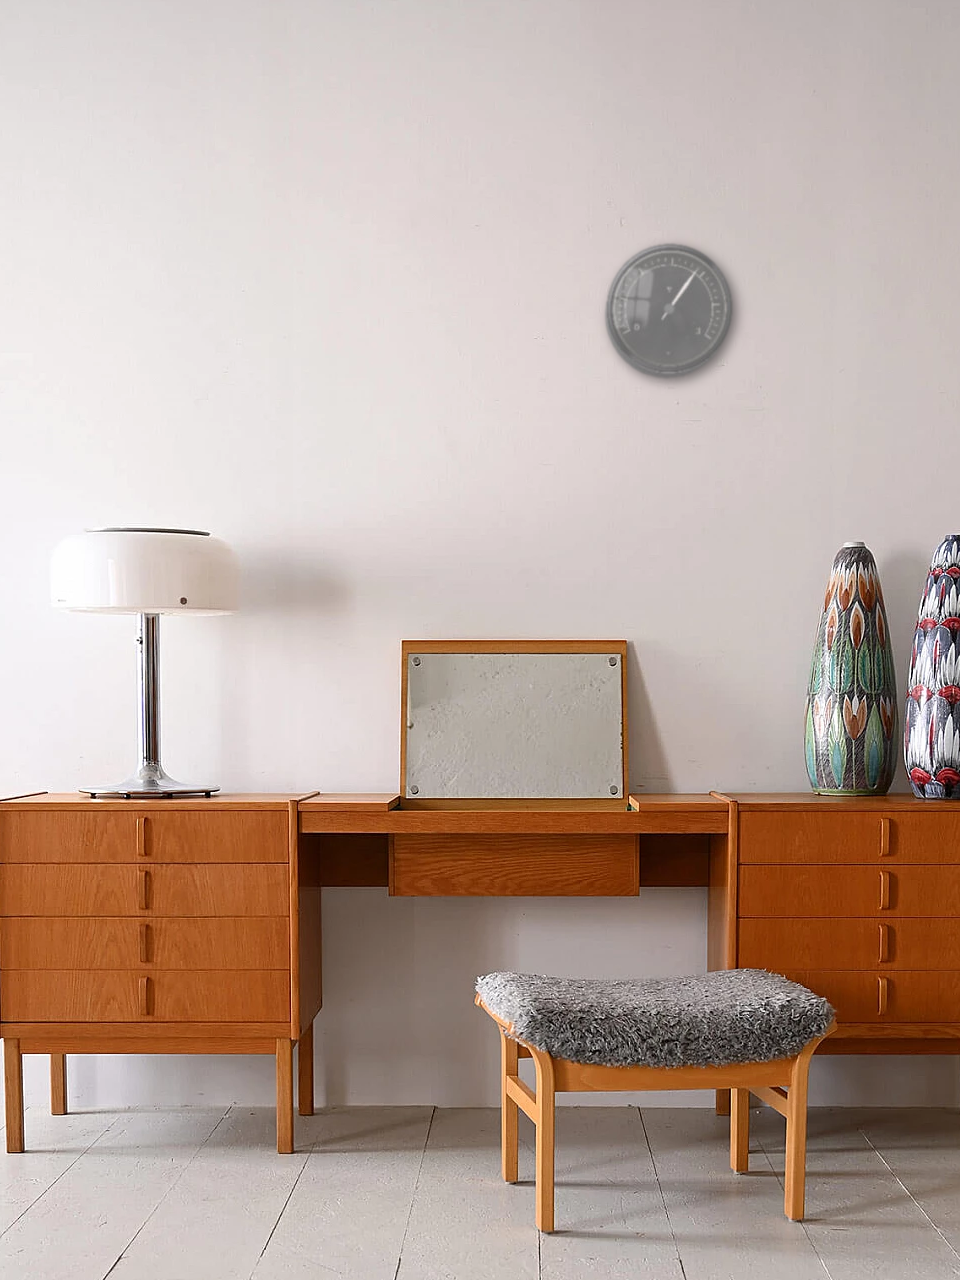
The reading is 1.9 (V)
